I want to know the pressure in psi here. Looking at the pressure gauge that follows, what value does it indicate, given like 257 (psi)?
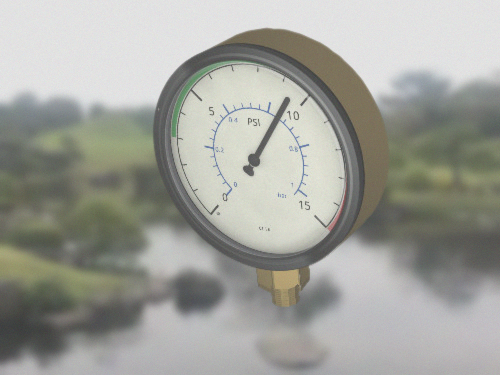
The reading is 9.5 (psi)
